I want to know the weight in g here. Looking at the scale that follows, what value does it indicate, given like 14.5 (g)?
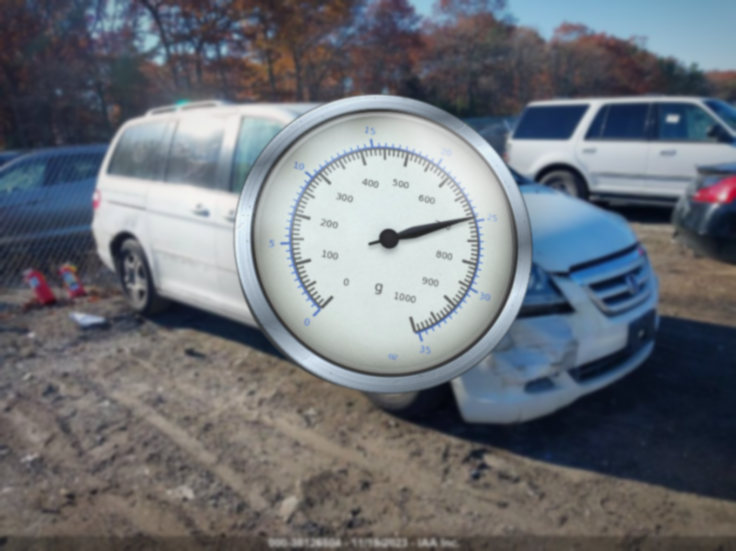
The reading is 700 (g)
